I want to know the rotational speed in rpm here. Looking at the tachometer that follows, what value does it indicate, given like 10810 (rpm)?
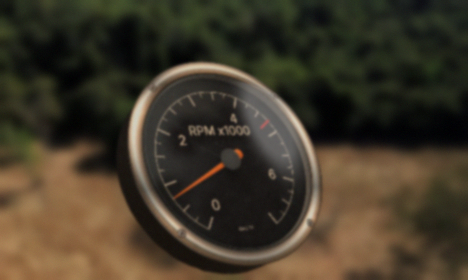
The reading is 750 (rpm)
